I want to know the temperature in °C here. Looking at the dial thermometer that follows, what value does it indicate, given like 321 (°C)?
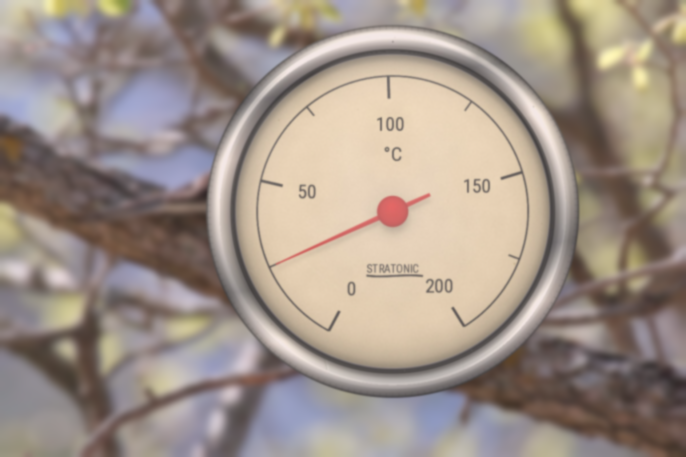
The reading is 25 (°C)
